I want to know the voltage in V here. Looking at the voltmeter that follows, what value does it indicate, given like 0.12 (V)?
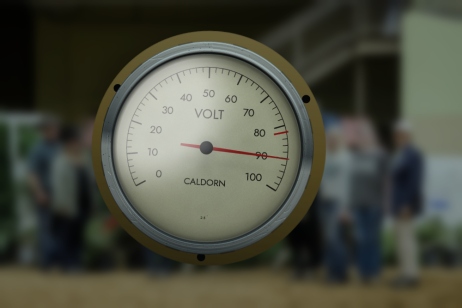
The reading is 90 (V)
